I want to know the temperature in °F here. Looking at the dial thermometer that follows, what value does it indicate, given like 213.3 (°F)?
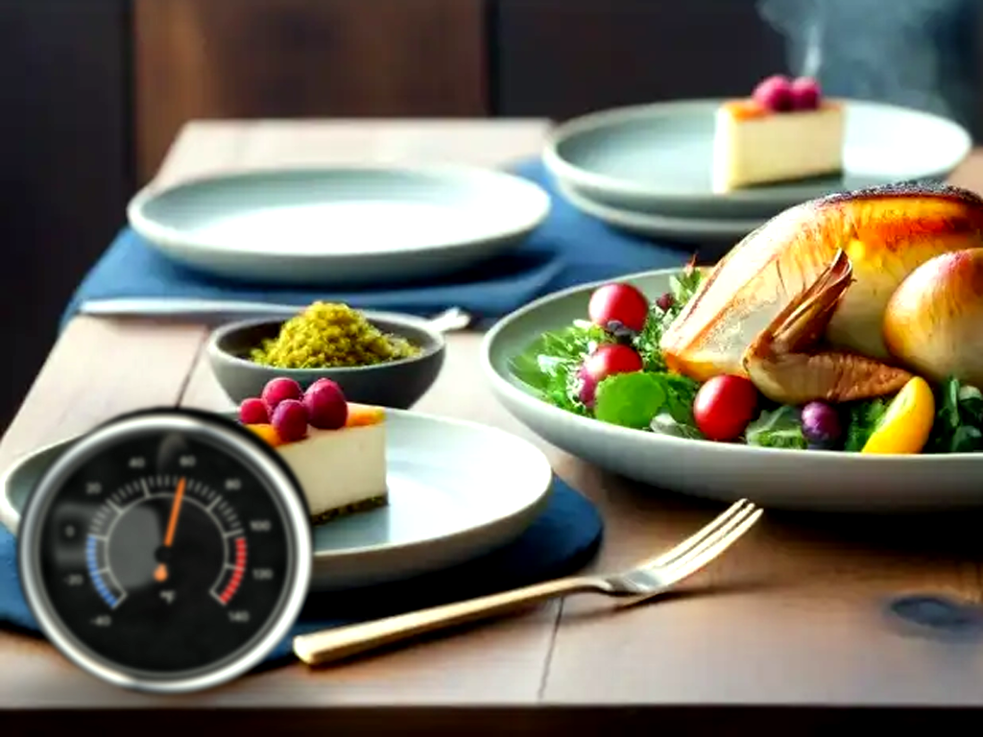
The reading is 60 (°F)
